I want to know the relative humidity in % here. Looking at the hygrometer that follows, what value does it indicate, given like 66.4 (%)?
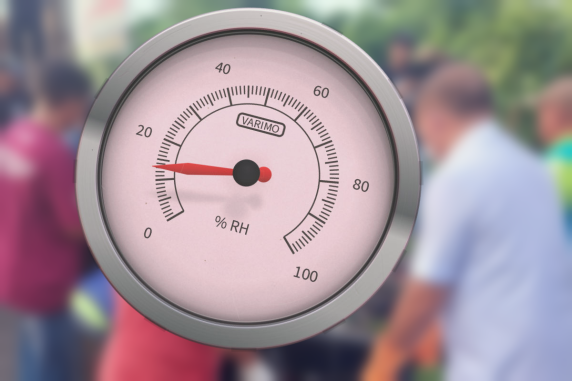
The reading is 13 (%)
